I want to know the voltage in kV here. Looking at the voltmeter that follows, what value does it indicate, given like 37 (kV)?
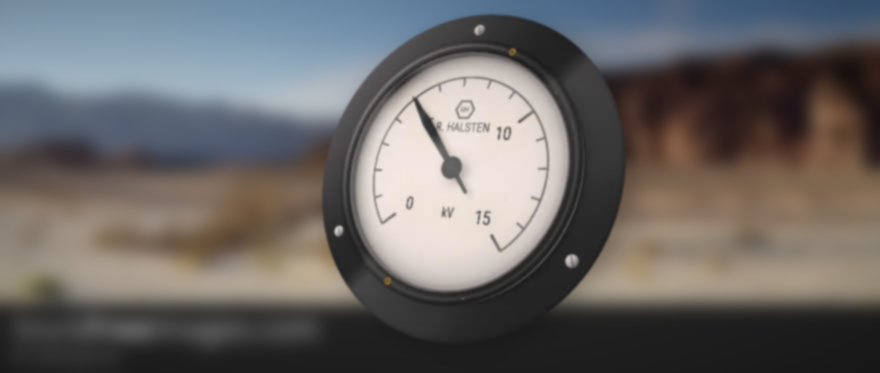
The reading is 5 (kV)
